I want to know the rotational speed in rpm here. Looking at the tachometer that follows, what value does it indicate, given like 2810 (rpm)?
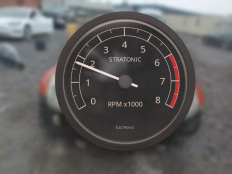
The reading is 1750 (rpm)
